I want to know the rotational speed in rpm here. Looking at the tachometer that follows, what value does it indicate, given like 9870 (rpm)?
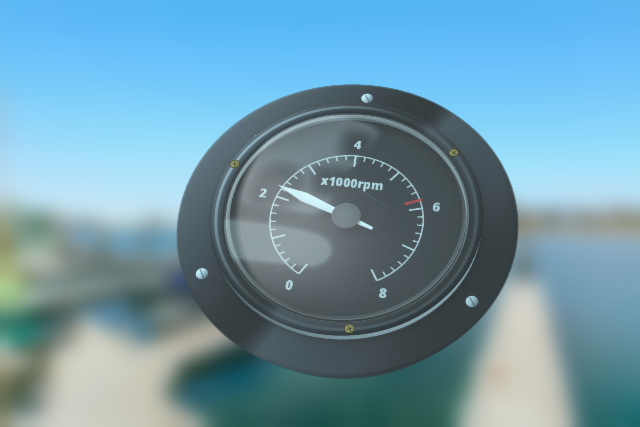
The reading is 2200 (rpm)
